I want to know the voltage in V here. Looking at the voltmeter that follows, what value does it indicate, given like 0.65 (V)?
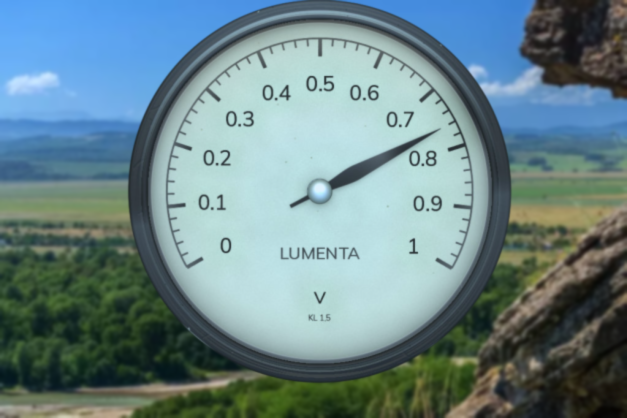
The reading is 0.76 (V)
